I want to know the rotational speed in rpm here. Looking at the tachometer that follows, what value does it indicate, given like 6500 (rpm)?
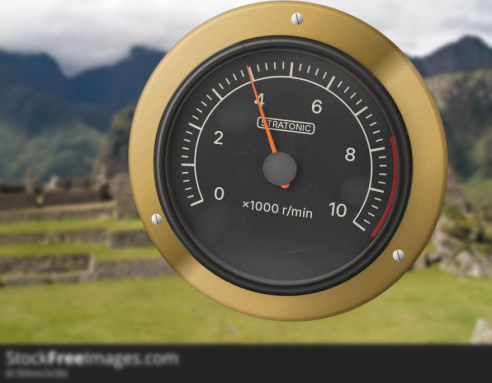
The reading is 4000 (rpm)
